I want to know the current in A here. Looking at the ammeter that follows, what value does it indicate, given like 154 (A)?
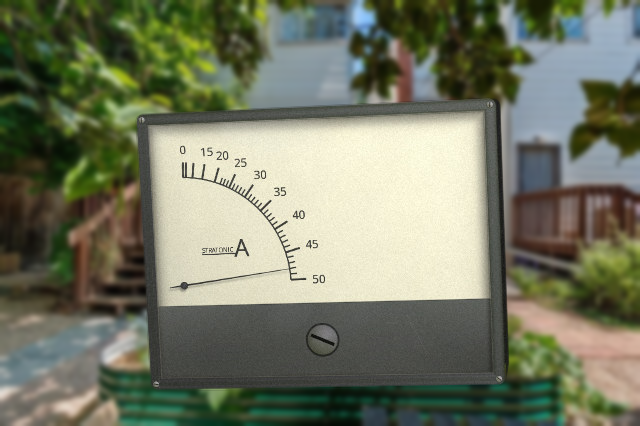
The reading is 48 (A)
